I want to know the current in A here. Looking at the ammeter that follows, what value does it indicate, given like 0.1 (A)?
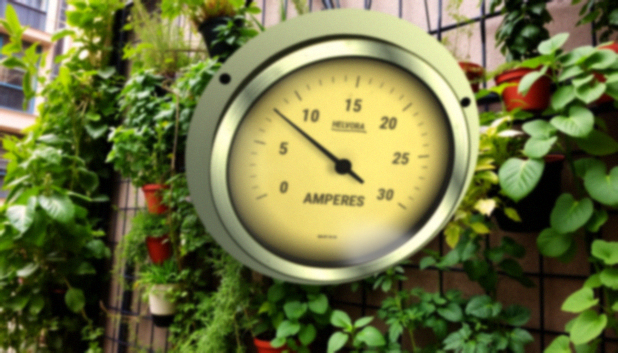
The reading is 8 (A)
